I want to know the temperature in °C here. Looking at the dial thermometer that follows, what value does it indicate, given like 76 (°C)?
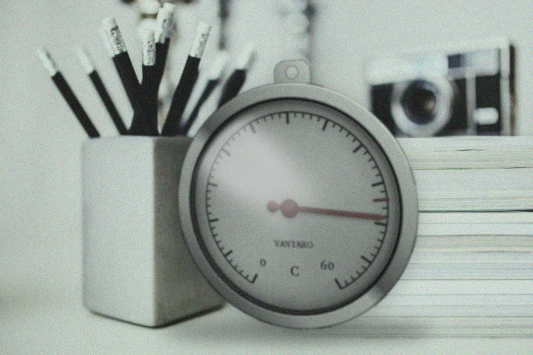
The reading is 49 (°C)
